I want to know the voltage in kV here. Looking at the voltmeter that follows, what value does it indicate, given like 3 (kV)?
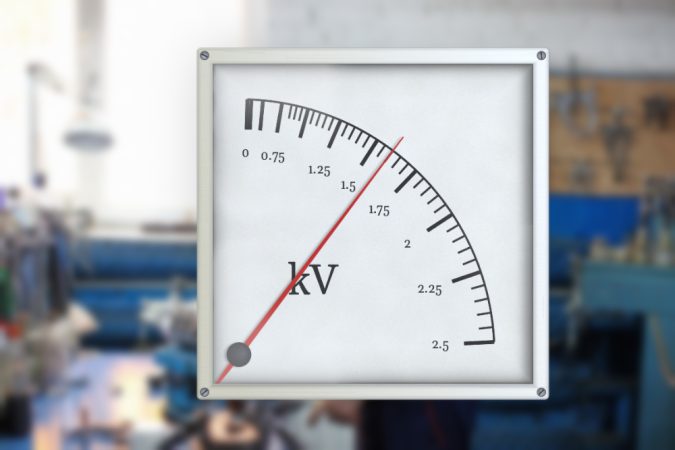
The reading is 1.6 (kV)
